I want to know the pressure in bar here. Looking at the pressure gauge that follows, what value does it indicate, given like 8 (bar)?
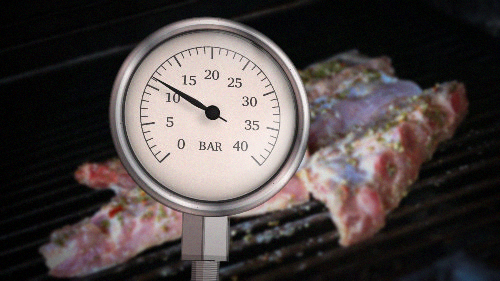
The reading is 11 (bar)
